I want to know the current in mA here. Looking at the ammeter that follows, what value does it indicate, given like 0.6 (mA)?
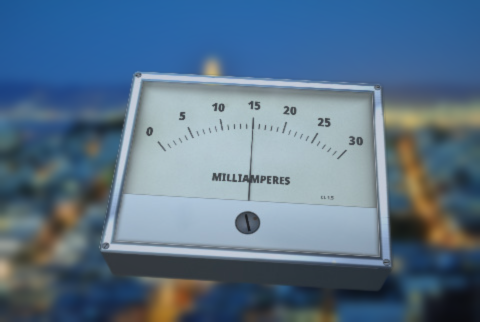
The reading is 15 (mA)
